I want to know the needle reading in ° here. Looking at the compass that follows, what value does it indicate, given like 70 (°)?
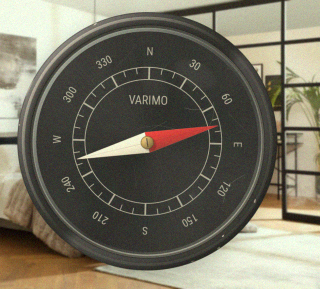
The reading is 75 (°)
